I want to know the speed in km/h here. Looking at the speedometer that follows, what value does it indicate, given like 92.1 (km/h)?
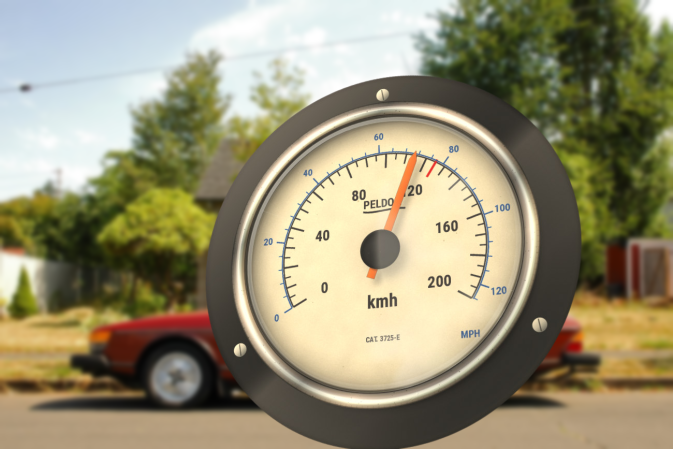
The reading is 115 (km/h)
